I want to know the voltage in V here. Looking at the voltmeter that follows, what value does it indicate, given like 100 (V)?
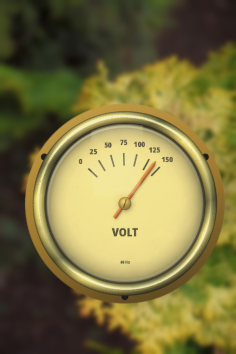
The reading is 137.5 (V)
